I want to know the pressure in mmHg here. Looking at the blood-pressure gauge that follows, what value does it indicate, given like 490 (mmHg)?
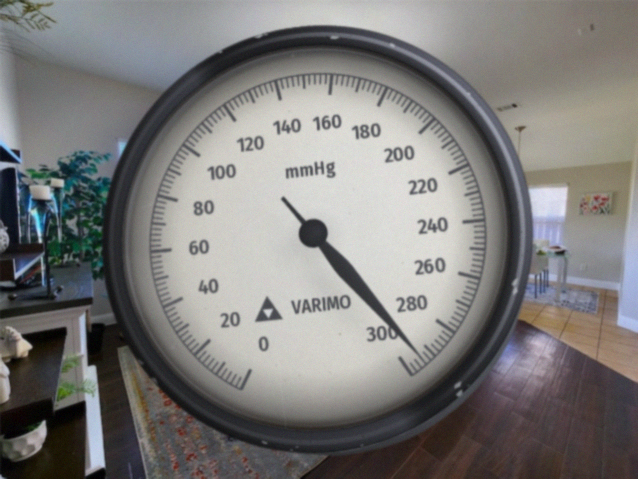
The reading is 294 (mmHg)
